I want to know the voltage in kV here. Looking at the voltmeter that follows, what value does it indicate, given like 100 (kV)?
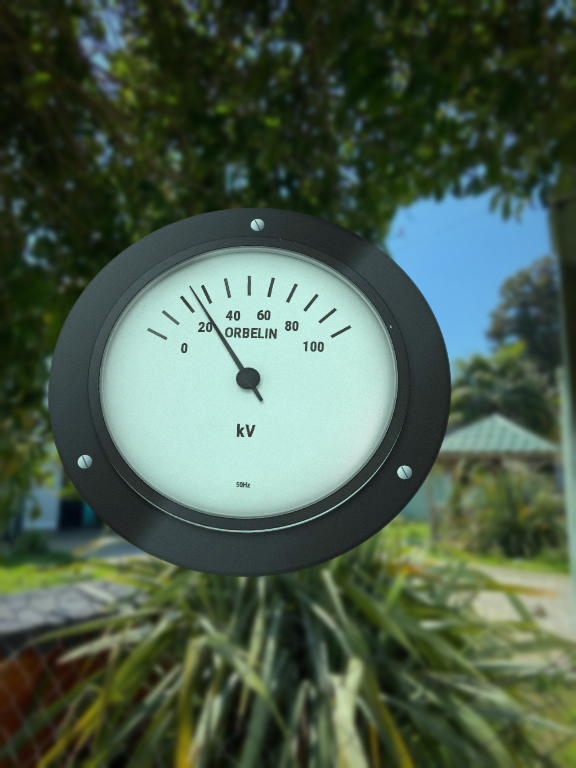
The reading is 25 (kV)
